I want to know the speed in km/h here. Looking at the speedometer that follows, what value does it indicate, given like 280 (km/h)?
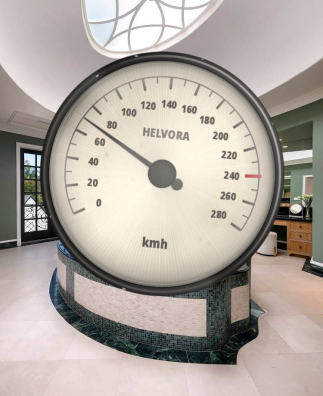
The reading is 70 (km/h)
